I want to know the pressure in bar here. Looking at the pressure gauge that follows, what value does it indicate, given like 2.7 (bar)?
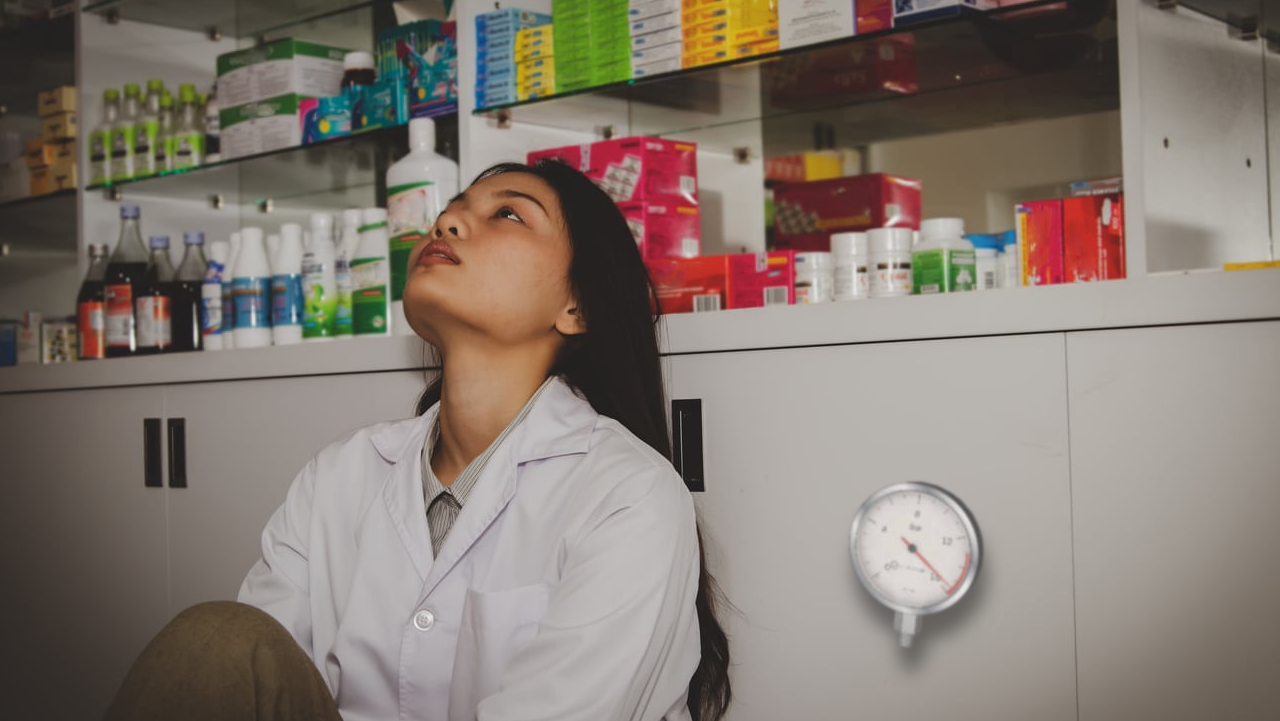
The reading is 15.5 (bar)
